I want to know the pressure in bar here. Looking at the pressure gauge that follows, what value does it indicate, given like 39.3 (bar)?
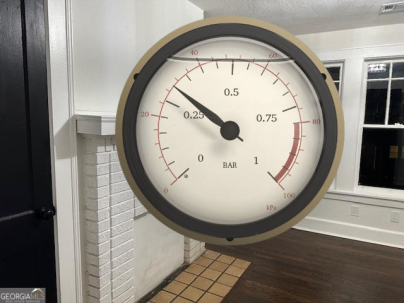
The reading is 0.3 (bar)
